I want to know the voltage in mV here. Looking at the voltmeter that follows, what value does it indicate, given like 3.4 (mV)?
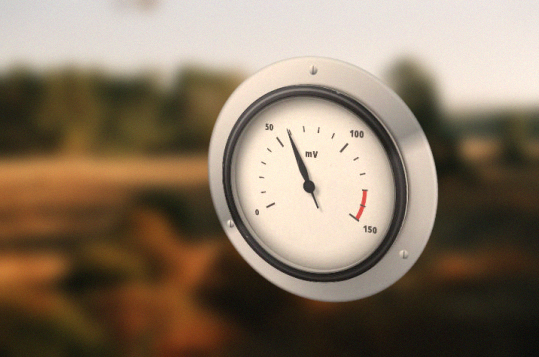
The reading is 60 (mV)
